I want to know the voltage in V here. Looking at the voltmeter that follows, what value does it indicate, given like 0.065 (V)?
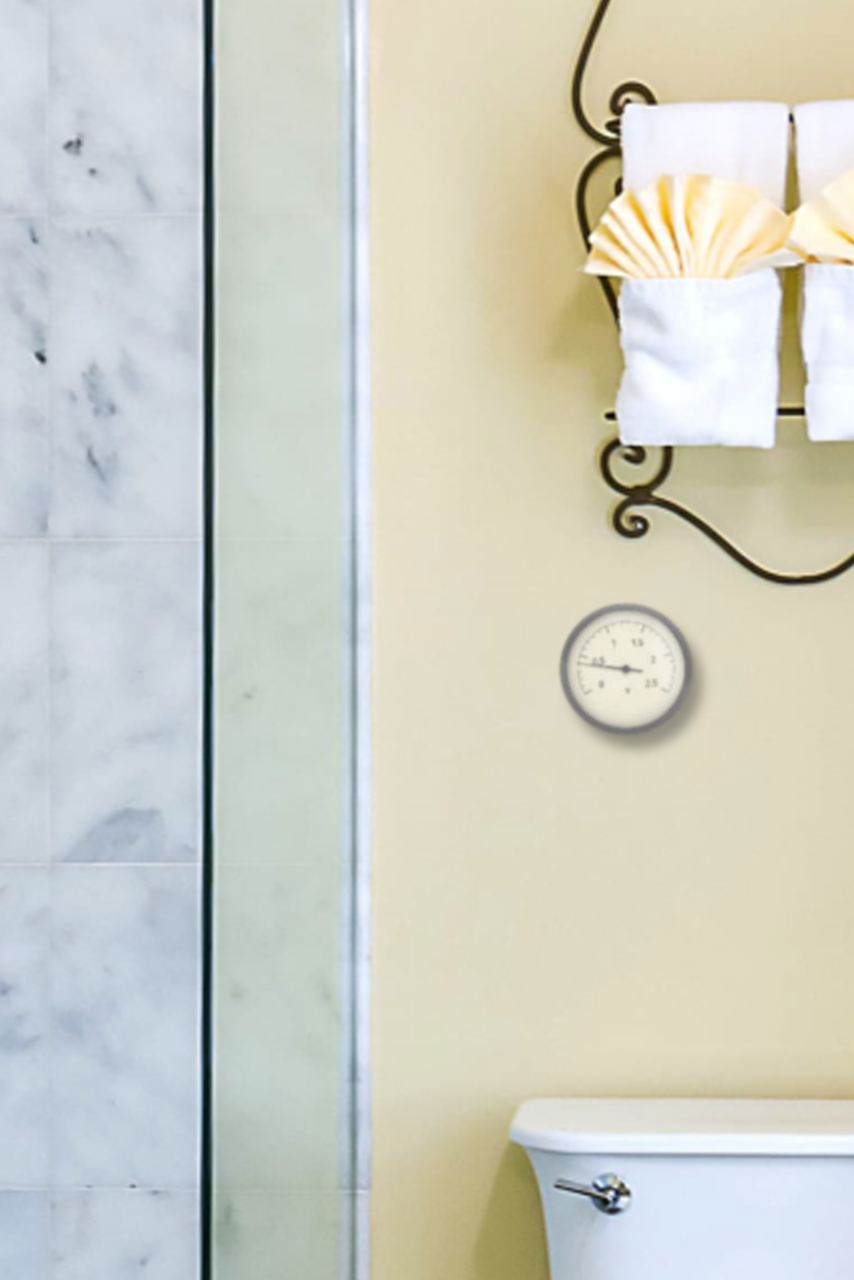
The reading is 0.4 (V)
